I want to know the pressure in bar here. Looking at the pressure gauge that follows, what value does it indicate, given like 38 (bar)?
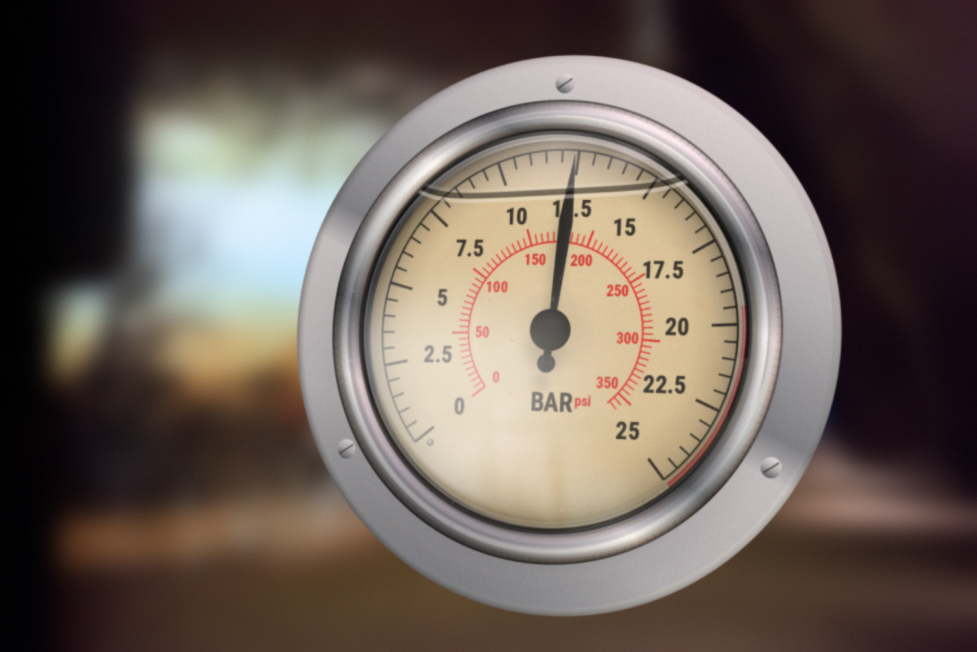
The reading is 12.5 (bar)
